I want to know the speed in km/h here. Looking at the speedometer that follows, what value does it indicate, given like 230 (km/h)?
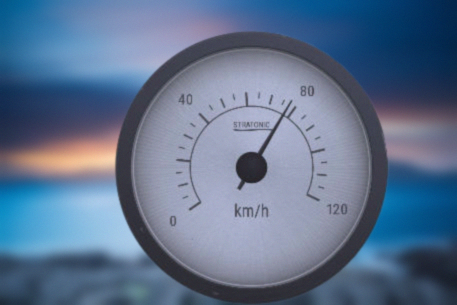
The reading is 77.5 (km/h)
